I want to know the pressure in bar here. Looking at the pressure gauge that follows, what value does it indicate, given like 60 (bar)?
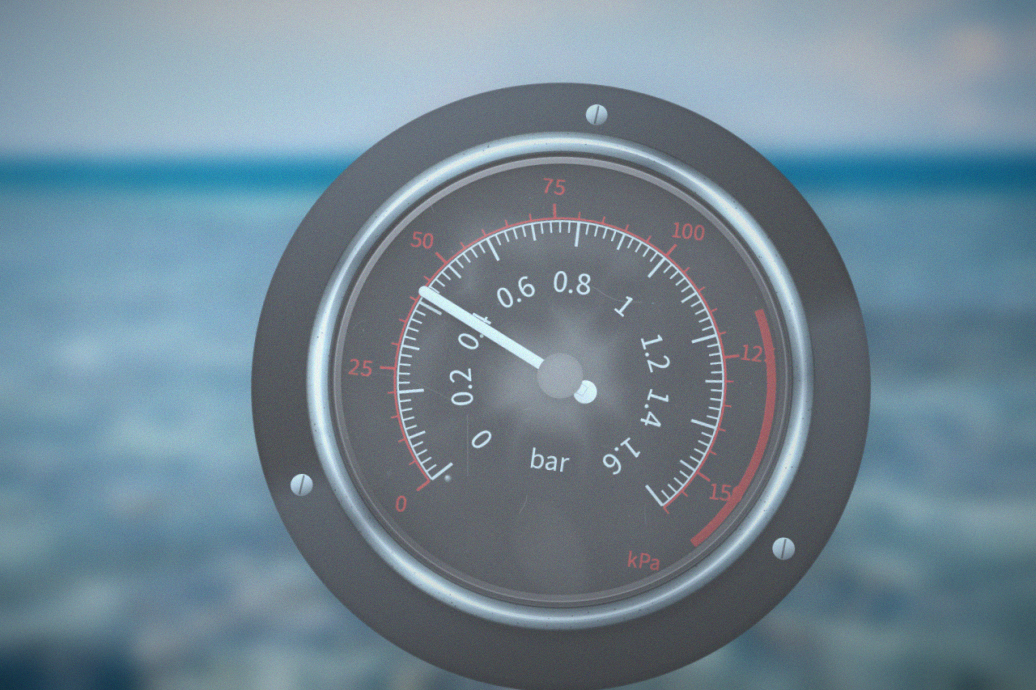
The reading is 0.42 (bar)
